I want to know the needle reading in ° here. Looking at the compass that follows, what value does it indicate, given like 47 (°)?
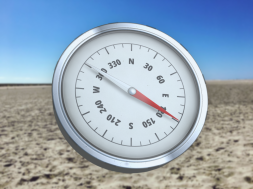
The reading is 120 (°)
